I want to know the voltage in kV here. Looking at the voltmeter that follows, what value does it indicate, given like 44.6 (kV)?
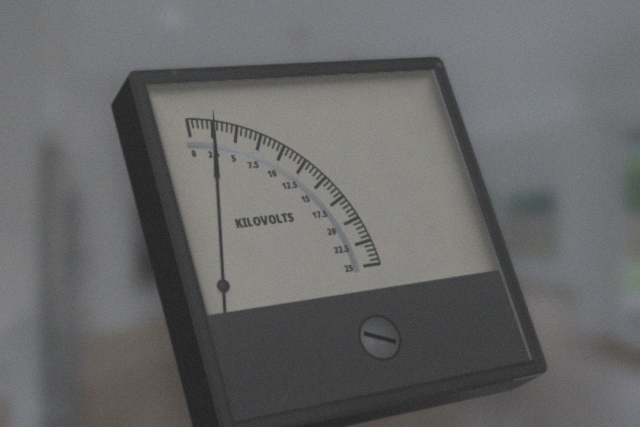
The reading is 2.5 (kV)
